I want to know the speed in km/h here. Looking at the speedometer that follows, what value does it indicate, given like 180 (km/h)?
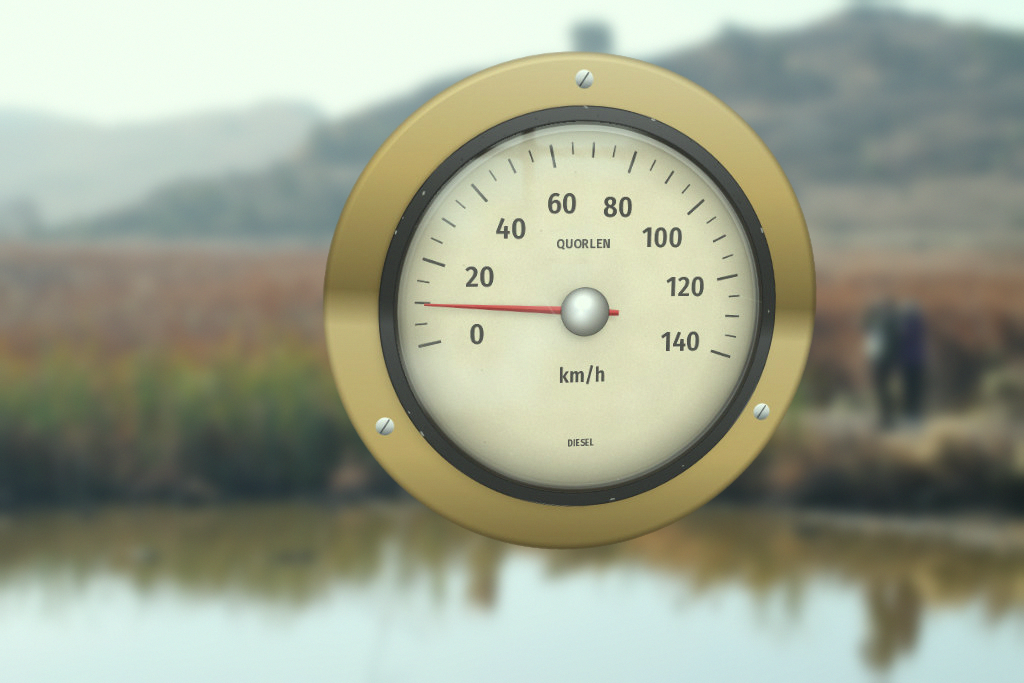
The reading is 10 (km/h)
